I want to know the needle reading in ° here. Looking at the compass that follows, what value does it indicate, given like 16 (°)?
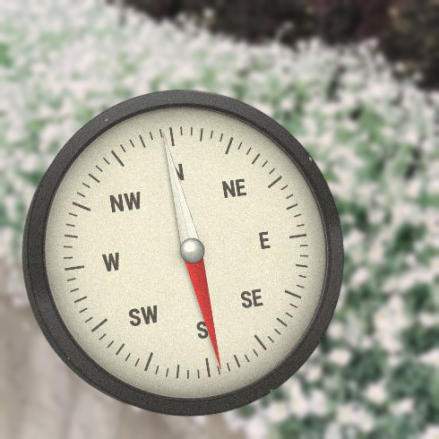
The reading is 175 (°)
